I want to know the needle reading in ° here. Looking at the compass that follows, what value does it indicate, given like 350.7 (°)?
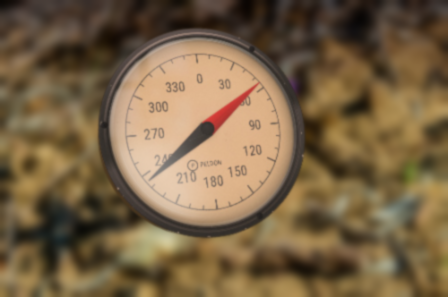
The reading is 55 (°)
